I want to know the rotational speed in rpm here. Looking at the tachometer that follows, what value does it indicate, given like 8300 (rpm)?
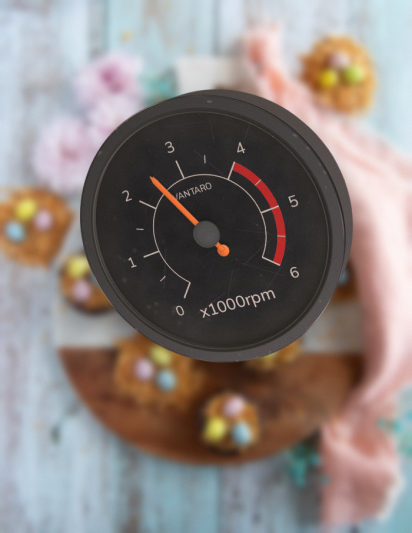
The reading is 2500 (rpm)
